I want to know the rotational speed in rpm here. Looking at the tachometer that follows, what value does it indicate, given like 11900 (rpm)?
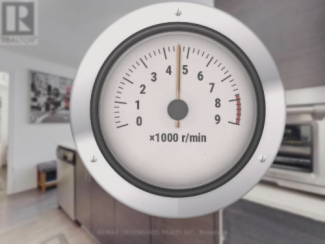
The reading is 4600 (rpm)
